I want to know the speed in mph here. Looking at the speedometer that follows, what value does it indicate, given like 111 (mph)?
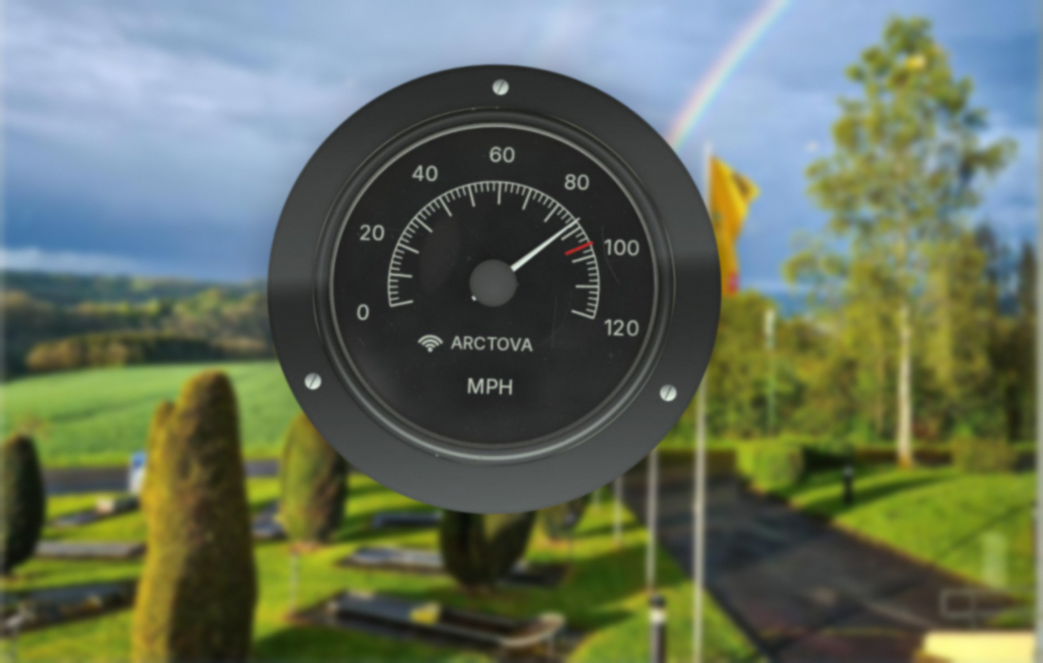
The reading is 88 (mph)
